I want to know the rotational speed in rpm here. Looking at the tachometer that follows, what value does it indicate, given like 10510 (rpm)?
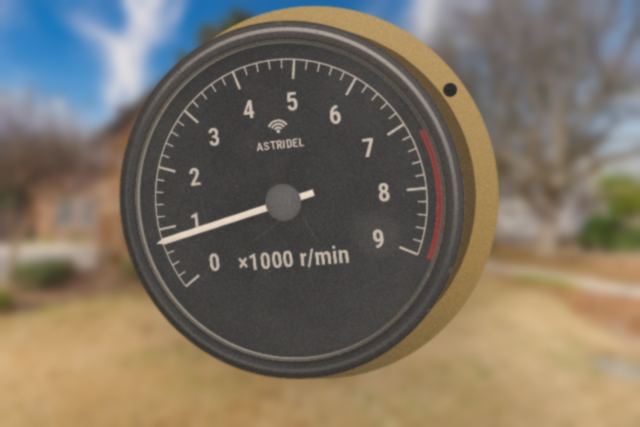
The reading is 800 (rpm)
